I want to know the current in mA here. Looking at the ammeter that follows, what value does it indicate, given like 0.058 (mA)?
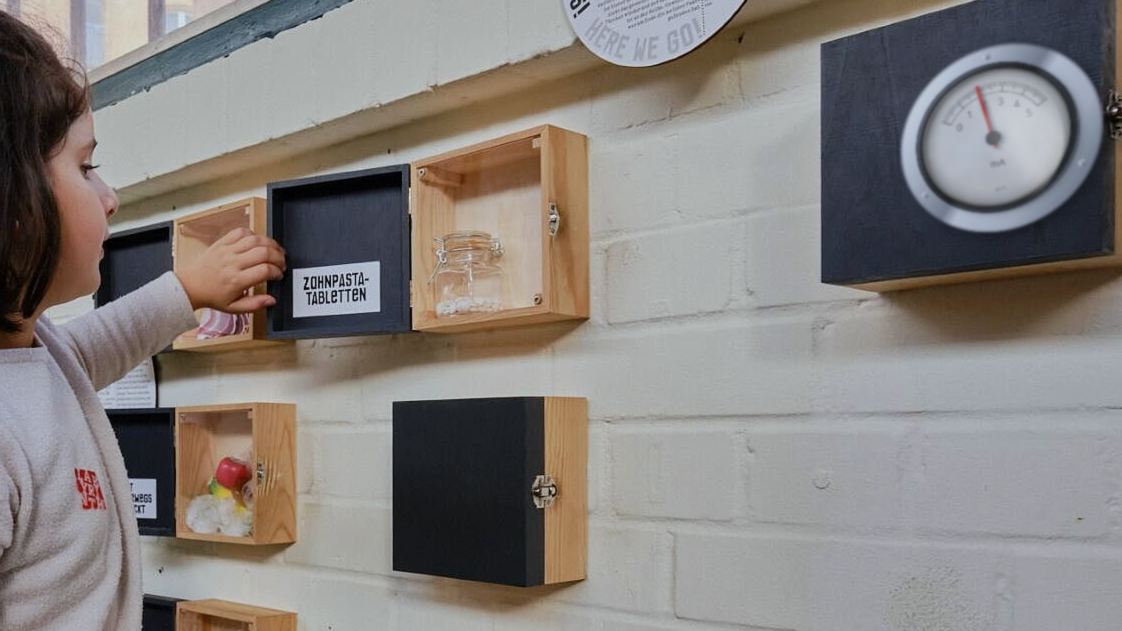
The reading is 2 (mA)
